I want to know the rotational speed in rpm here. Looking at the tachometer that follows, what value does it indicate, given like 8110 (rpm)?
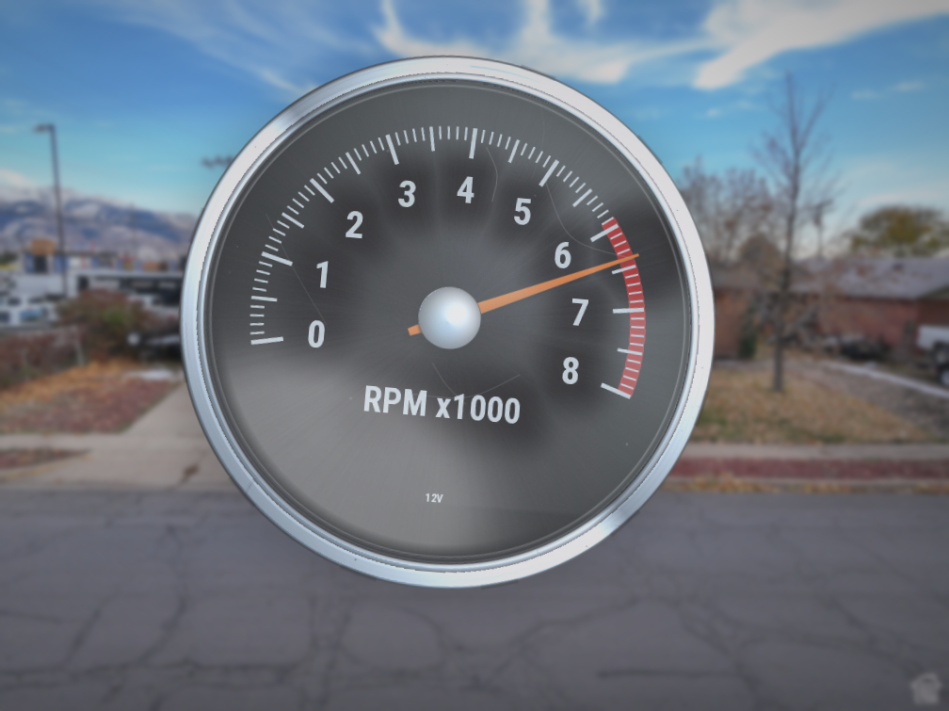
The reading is 6400 (rpm)
